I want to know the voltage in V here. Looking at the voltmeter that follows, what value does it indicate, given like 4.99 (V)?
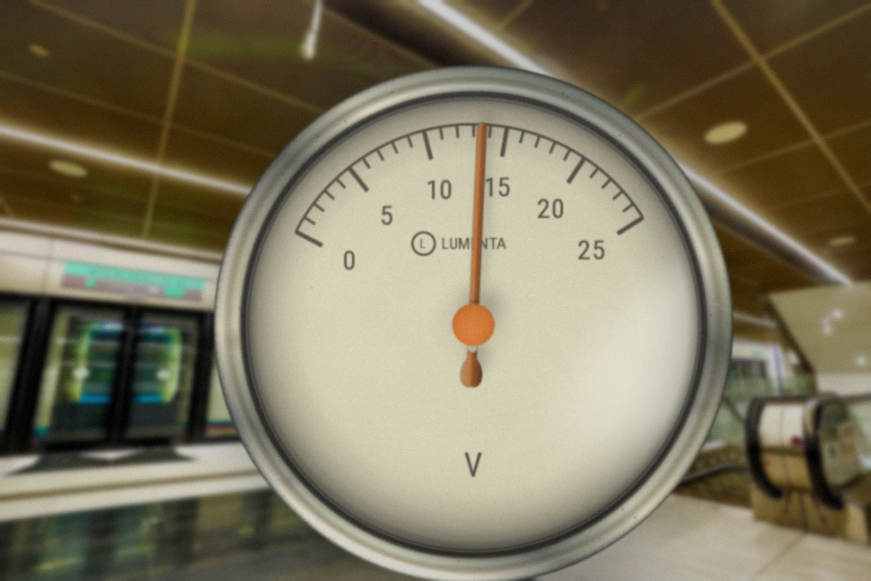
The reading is 13.5 (V)
